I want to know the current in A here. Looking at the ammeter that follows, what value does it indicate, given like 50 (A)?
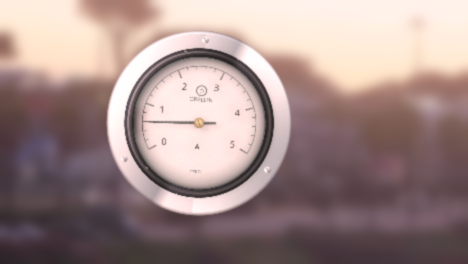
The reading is 0.6 (A)
